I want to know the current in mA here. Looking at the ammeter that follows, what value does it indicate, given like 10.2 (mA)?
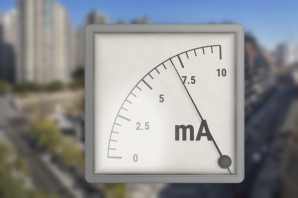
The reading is 7 (mA)
